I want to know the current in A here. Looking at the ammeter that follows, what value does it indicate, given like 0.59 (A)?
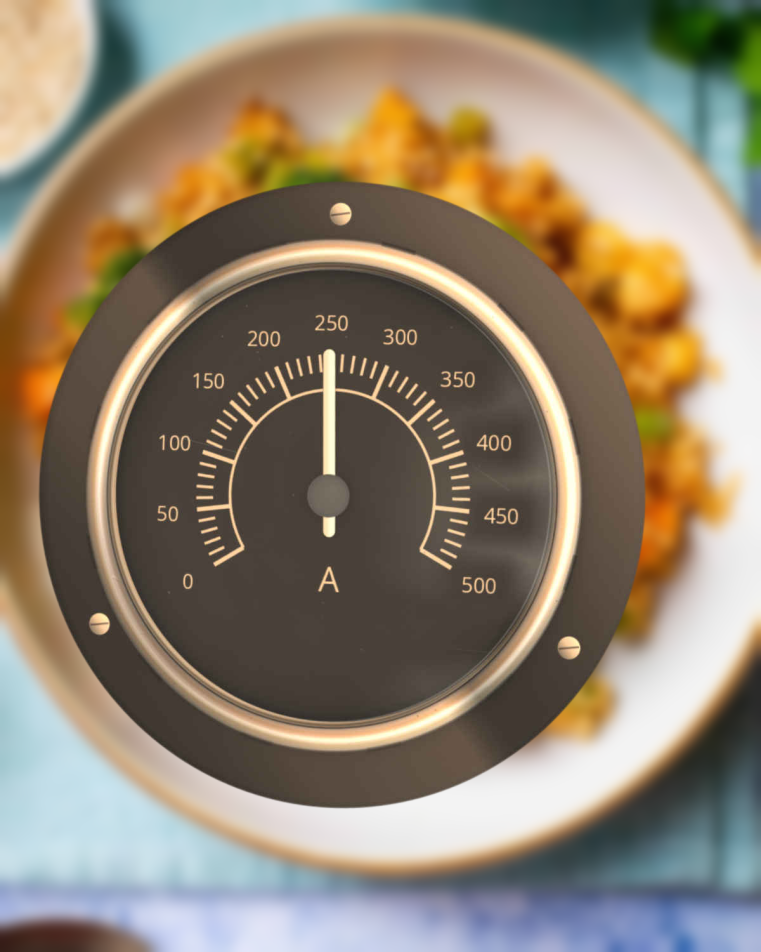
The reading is 250 (A)
